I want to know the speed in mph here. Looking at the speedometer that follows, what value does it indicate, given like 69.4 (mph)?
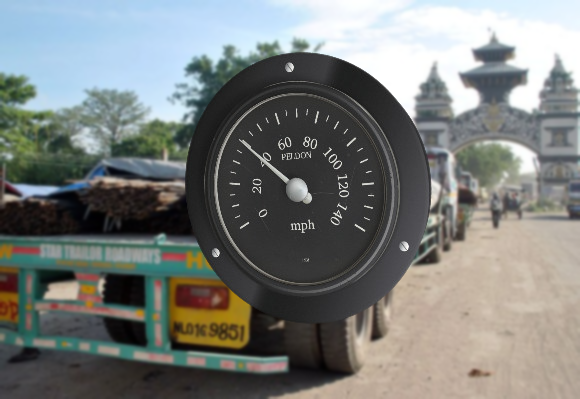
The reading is 40 (mph)
